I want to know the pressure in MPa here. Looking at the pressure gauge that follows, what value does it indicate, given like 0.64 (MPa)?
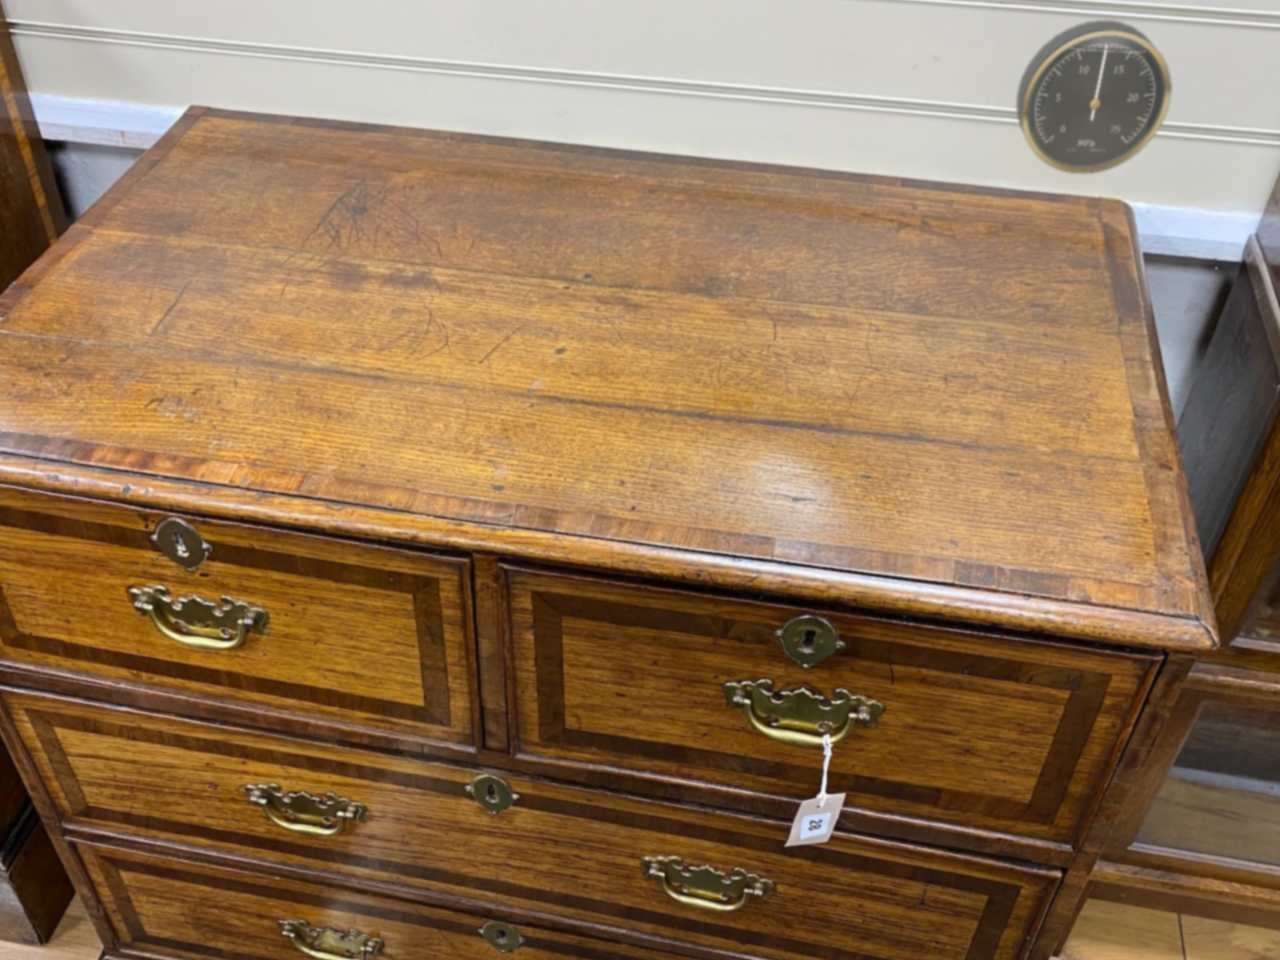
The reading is 12.5 (MPa)
